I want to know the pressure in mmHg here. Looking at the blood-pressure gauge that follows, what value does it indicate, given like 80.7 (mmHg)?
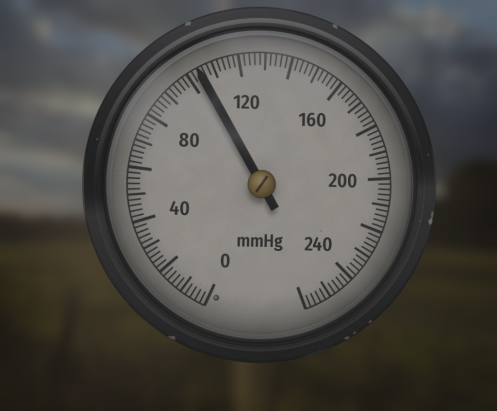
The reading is 104 (mmHg)
